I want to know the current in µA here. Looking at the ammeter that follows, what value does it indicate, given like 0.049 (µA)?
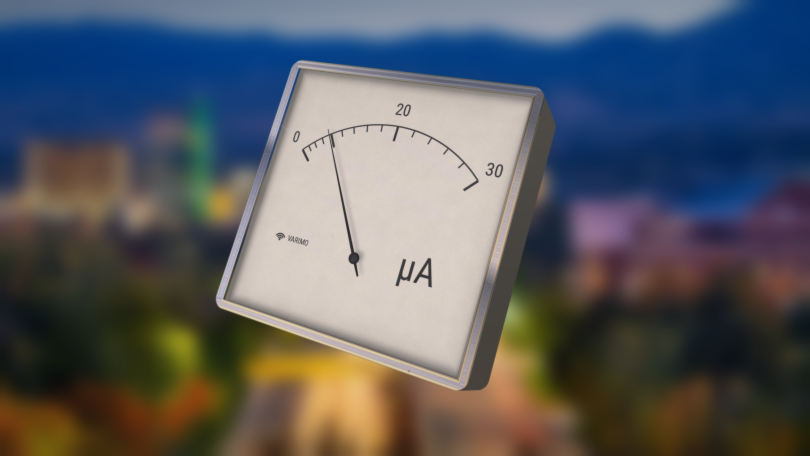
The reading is 10 (µA)
